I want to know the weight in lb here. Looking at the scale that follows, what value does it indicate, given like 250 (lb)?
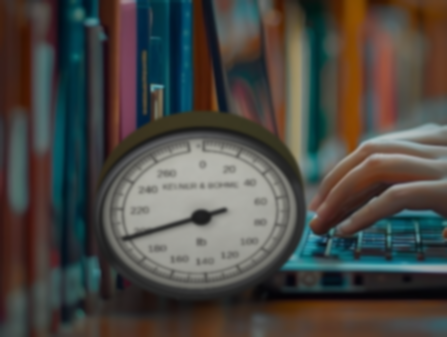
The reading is 200 (lb)
